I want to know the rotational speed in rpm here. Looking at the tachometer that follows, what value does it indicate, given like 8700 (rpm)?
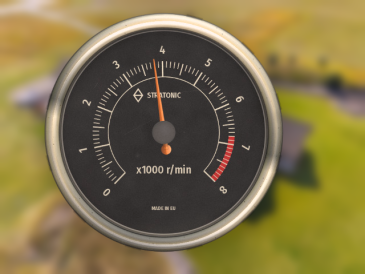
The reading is 3800 (rpm)
